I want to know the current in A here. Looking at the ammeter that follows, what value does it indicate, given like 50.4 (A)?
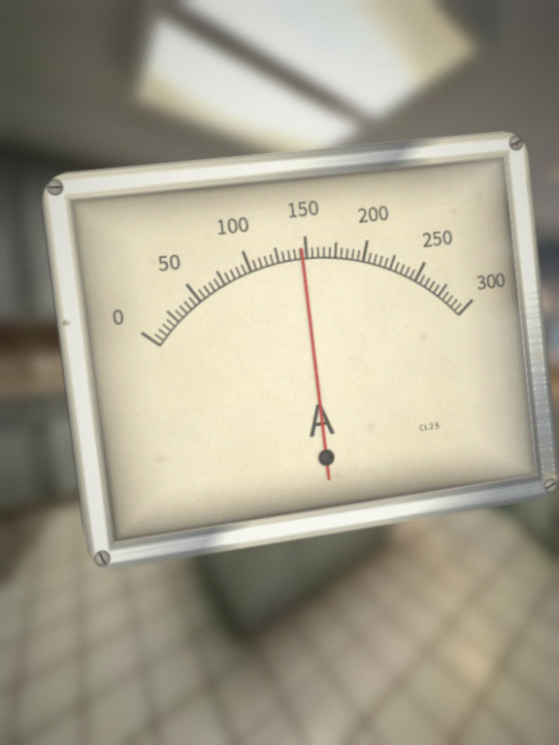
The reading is 145 (A)
